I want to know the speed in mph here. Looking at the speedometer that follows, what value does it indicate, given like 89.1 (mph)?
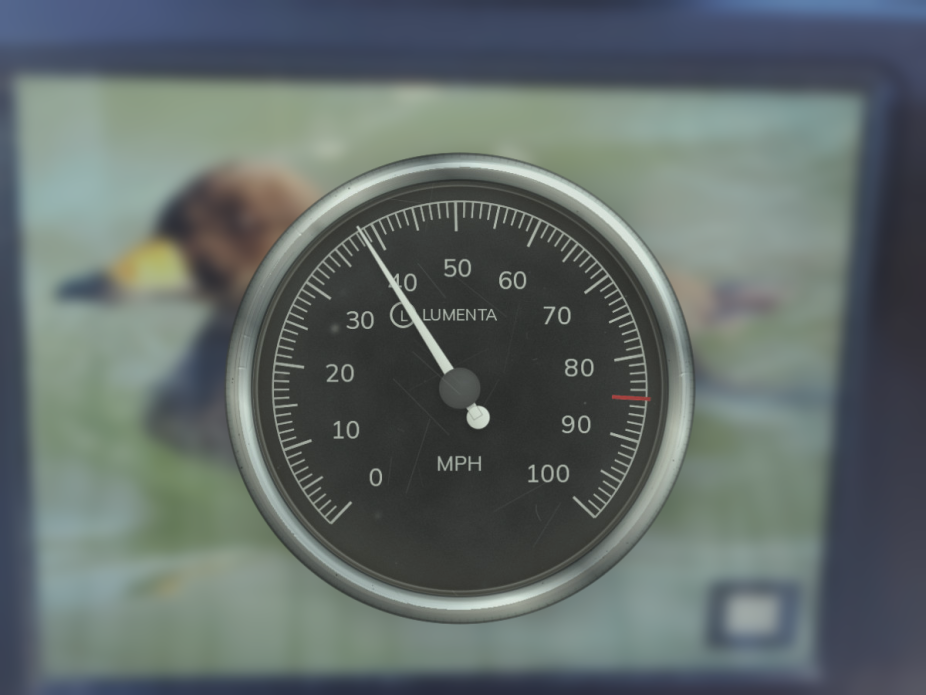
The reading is 38.5 (mph)
